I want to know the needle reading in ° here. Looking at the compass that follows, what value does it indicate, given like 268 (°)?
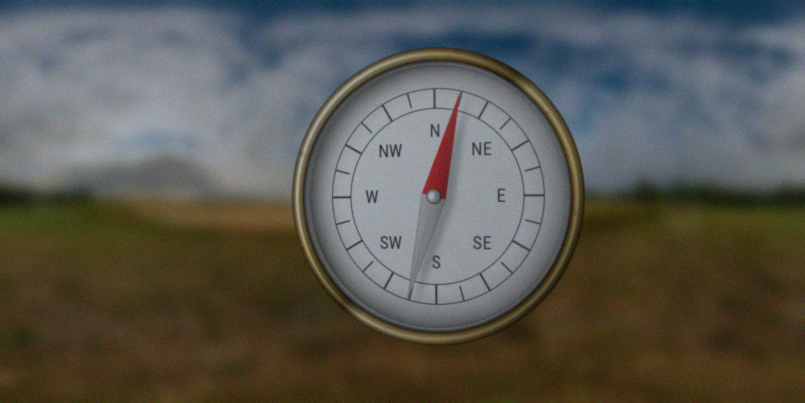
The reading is 15 (°)
